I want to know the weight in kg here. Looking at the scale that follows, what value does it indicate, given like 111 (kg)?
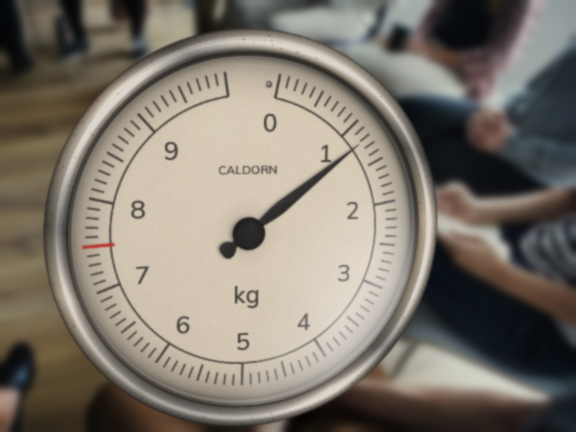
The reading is 1.2 (kg)
